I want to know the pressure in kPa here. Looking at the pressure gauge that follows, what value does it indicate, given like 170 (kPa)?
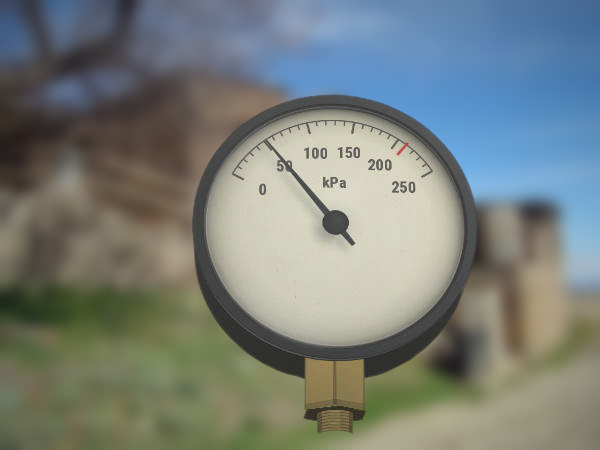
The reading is 50 (kPa)
